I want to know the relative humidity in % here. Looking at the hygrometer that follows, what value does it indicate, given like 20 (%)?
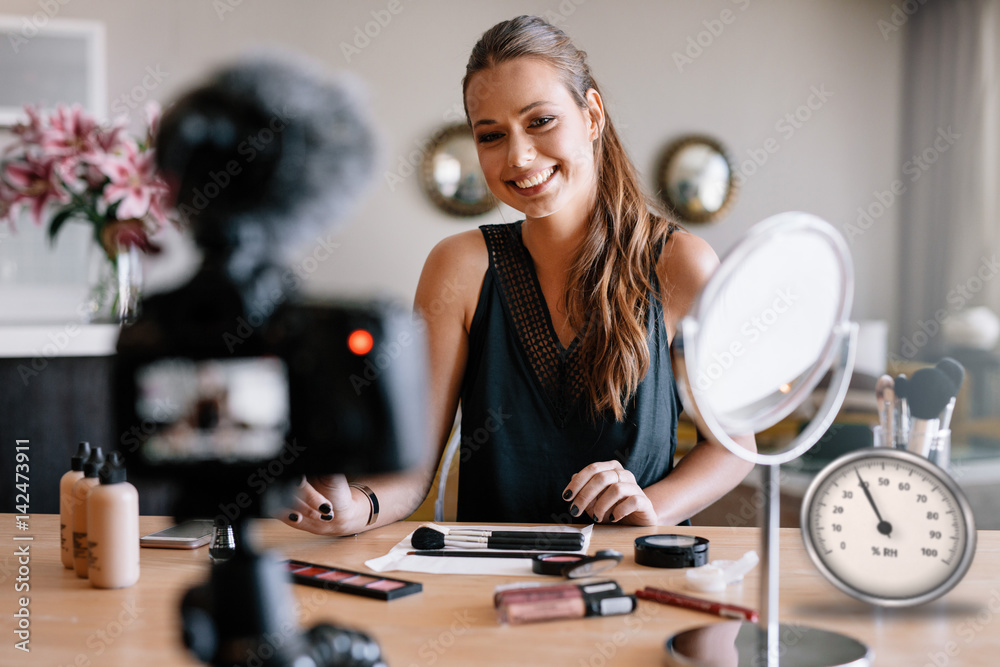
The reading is 40 (%)
